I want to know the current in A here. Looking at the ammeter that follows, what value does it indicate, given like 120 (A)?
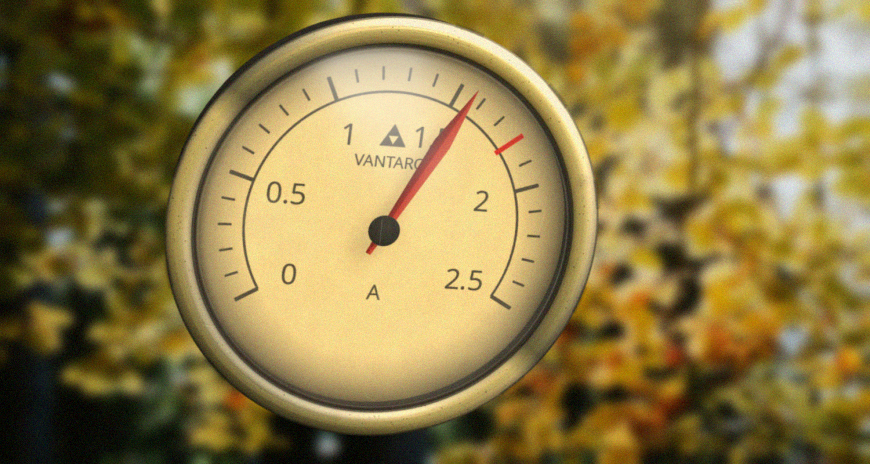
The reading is 1.55 (A)
